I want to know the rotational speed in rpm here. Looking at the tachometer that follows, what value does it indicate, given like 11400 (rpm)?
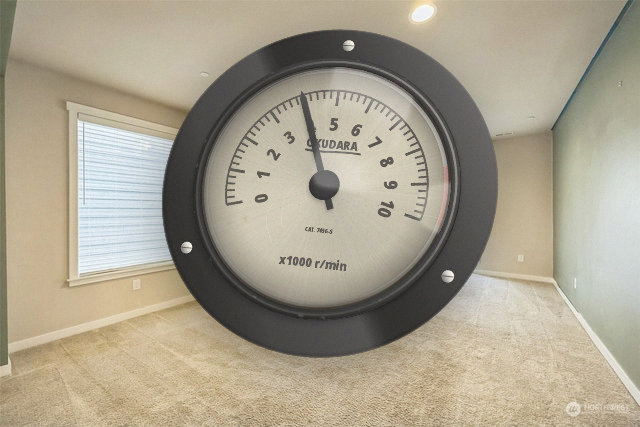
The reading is 4000 (rpm)
